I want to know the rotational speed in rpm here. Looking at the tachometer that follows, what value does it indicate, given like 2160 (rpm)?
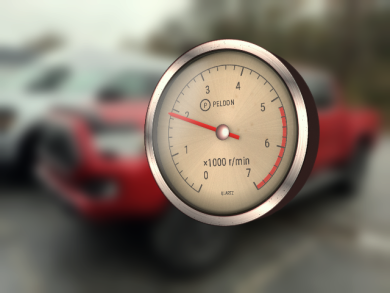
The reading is 1900 (rpm)
